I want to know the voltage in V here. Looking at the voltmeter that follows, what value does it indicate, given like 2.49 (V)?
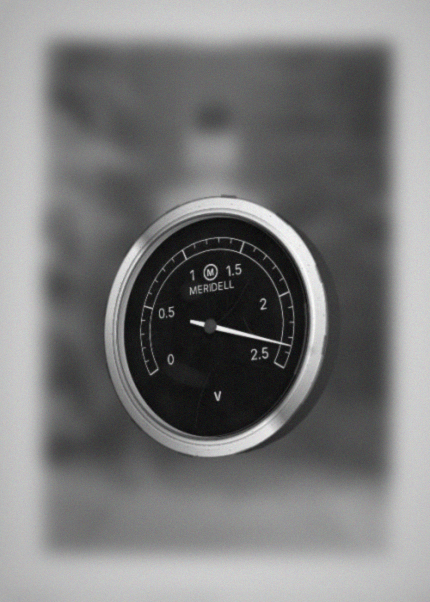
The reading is 2.35 (V)
